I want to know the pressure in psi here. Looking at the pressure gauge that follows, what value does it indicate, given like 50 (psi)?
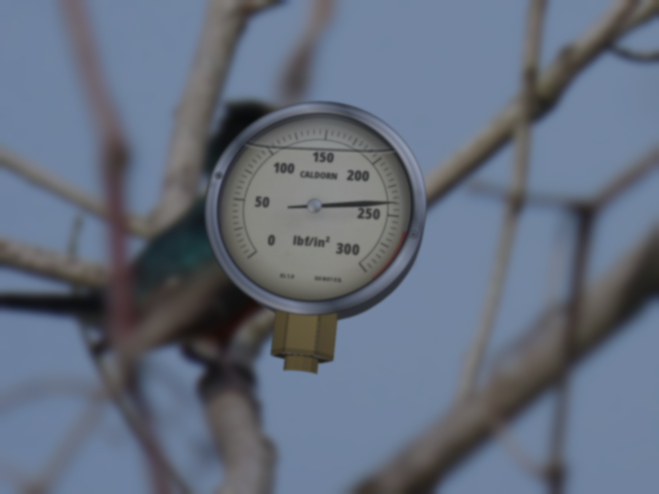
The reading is 240 (psi)
